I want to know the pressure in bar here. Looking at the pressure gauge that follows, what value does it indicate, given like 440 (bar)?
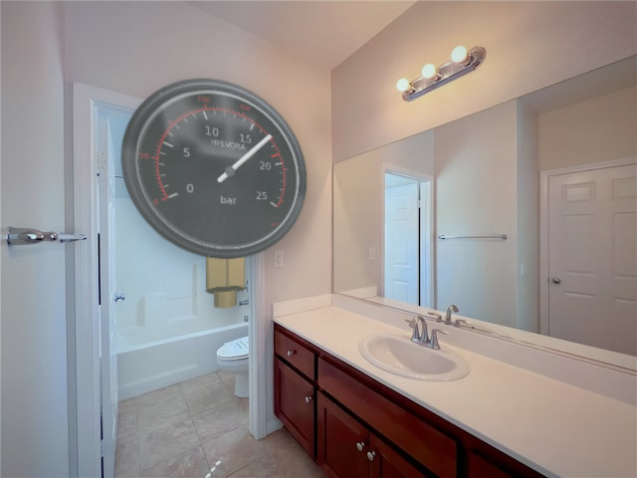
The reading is 17 (bar)
